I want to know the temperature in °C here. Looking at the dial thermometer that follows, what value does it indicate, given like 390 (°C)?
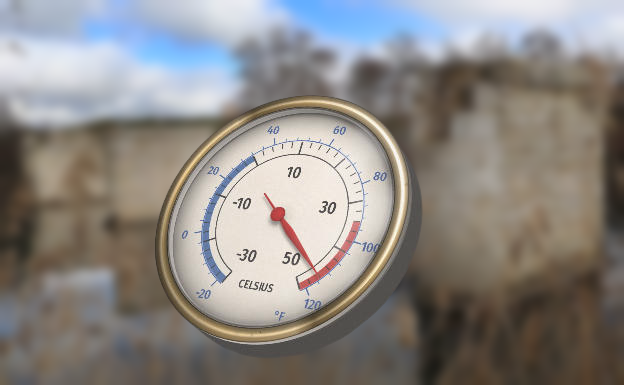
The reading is 46 (°C)
